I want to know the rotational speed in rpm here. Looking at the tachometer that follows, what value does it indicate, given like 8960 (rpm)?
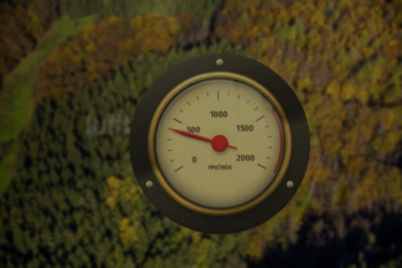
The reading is 400 (rpm)
